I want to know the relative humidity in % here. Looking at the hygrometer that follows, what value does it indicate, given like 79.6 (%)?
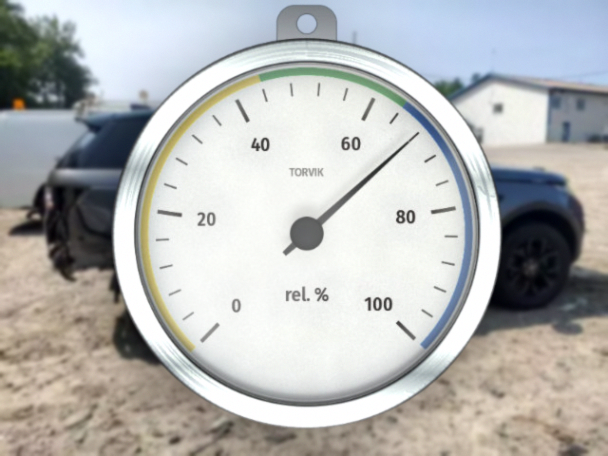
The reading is 68 (%)
